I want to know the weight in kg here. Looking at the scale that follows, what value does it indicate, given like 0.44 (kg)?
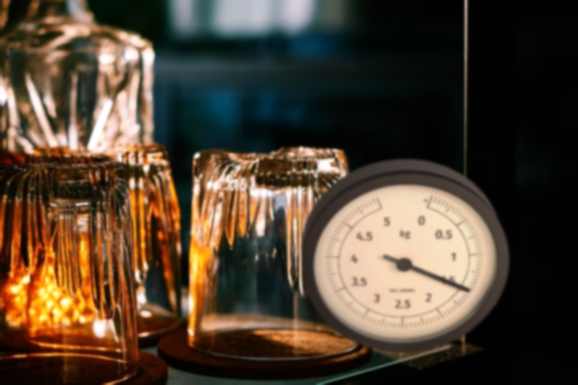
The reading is 1.5 (kg)
